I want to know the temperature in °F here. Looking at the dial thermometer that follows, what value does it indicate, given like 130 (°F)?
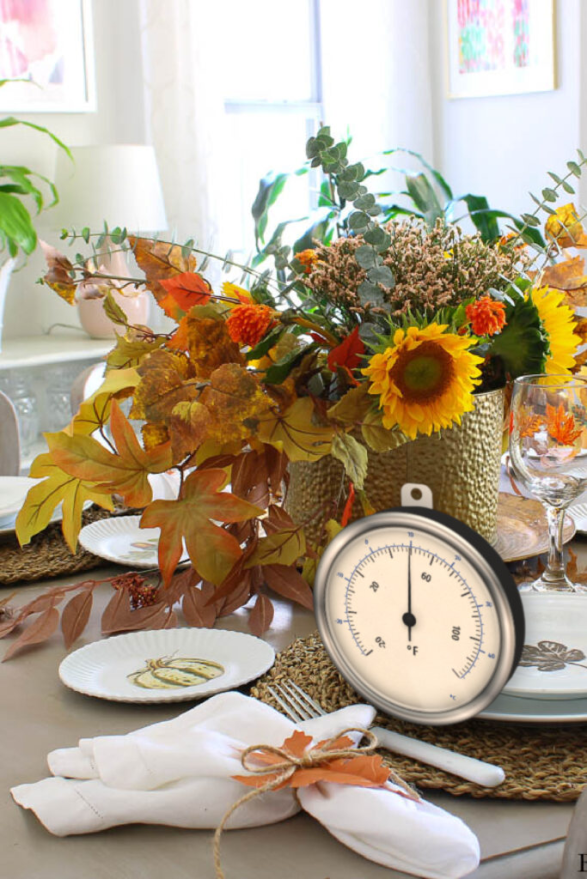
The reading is 50 (°F)
